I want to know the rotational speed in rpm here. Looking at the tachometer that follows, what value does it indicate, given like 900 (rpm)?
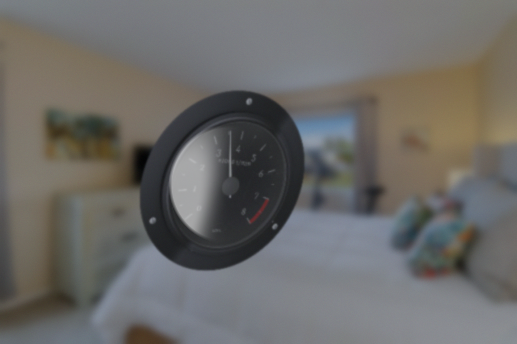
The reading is 3500 (rpm)
